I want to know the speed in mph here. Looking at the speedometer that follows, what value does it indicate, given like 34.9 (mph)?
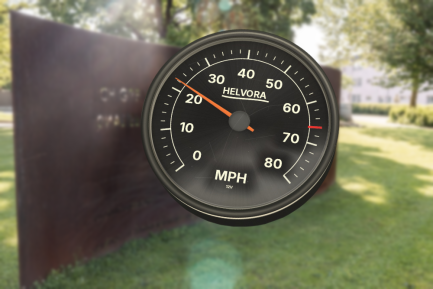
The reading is 22 (mph)
